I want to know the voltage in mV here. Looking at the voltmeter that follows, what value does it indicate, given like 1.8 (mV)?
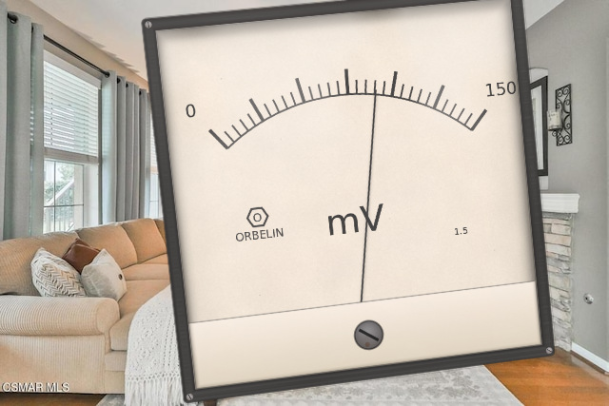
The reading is 90 (mV)
